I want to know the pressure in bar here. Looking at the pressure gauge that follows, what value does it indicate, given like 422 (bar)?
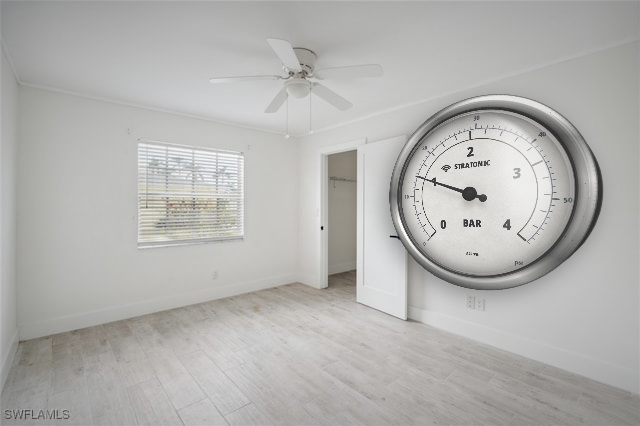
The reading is 1 (bar)
